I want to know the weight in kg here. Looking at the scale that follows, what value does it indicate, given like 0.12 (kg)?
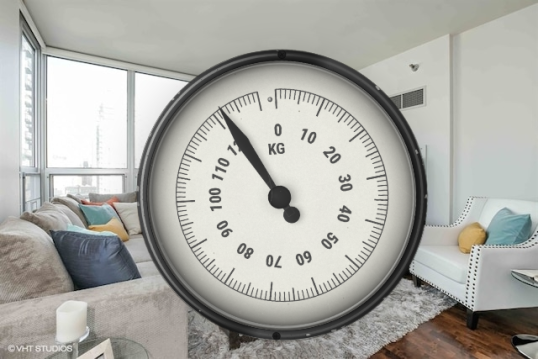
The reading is 122 (kg)
